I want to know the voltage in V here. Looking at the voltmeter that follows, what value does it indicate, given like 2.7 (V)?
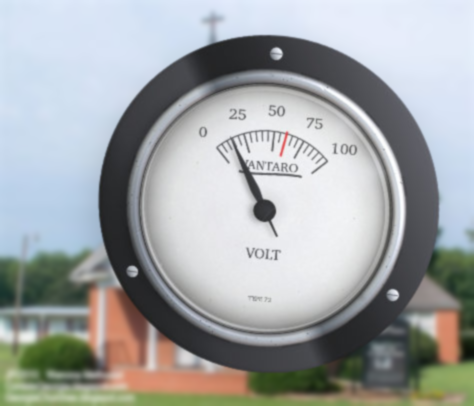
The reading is 15 (V)
